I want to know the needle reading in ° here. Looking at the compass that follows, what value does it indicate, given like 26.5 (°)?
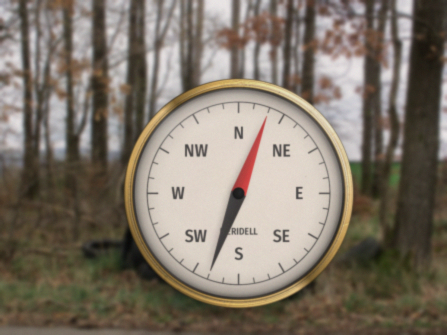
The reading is 20 (°)
